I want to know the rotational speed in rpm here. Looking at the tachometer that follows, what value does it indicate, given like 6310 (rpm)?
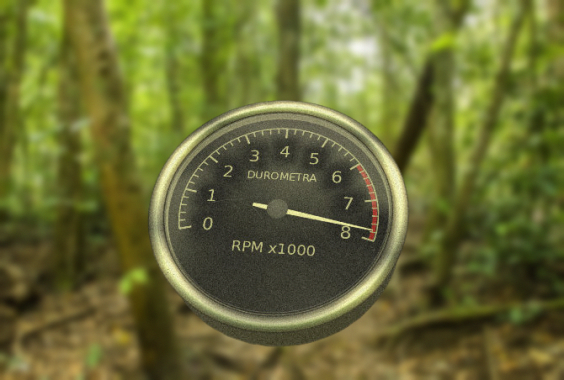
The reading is 7800 (rpm)
